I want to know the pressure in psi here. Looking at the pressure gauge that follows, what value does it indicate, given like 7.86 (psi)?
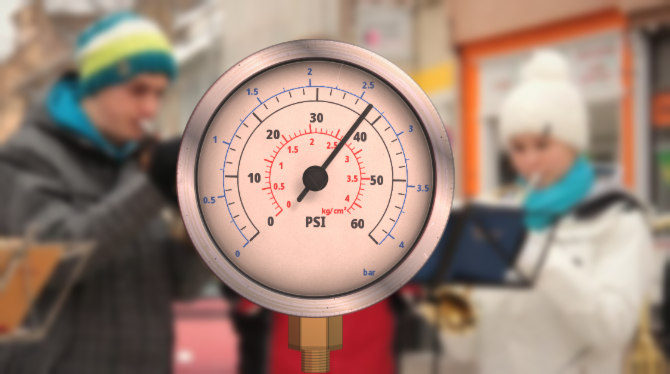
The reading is 38 (psi)
